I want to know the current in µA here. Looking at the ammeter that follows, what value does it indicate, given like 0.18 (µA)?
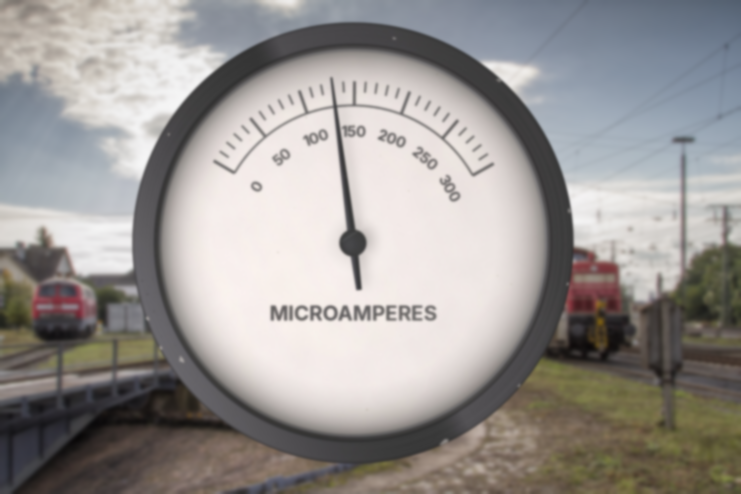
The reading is 130 (µA)
